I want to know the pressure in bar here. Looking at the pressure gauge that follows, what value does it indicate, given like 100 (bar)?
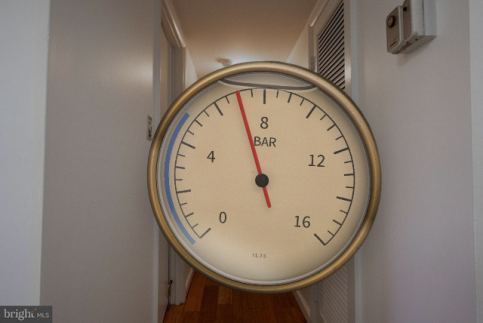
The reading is 7 (bar)
